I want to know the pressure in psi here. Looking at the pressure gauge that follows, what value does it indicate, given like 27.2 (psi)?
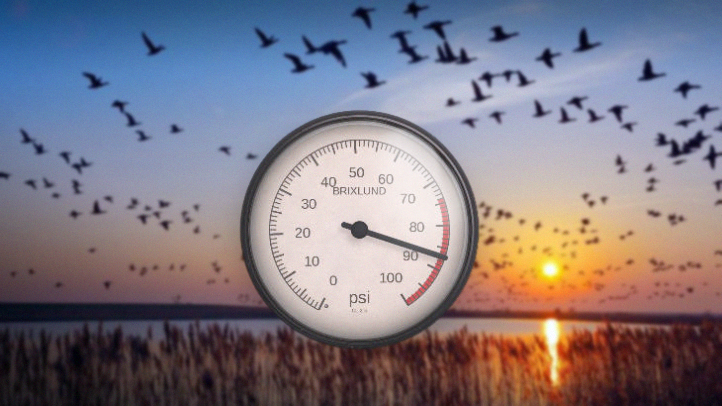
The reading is 87 (psi)
